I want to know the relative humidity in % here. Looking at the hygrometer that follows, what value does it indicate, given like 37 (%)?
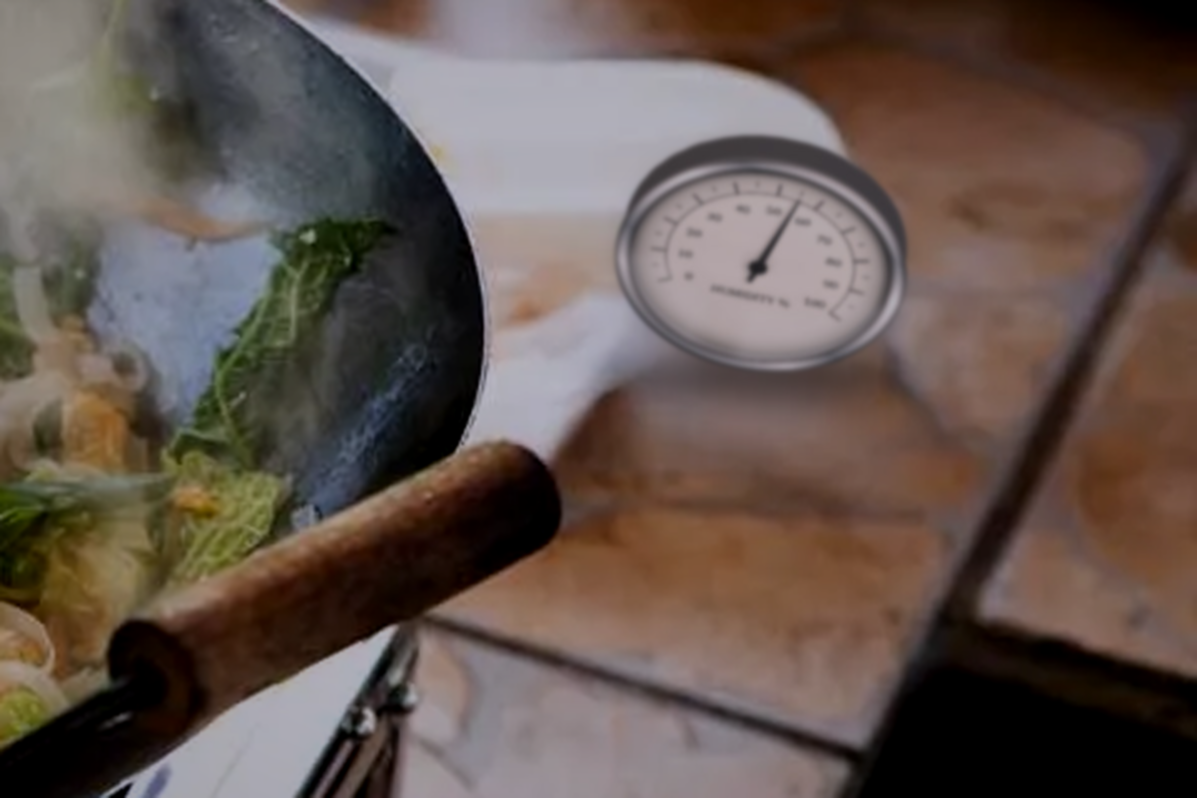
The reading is 55 (%)
